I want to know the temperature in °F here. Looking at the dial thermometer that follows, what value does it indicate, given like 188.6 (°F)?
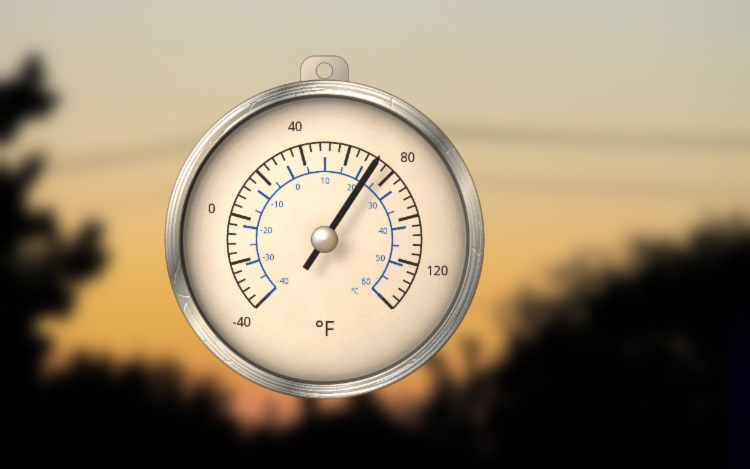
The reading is 72 (°F)
